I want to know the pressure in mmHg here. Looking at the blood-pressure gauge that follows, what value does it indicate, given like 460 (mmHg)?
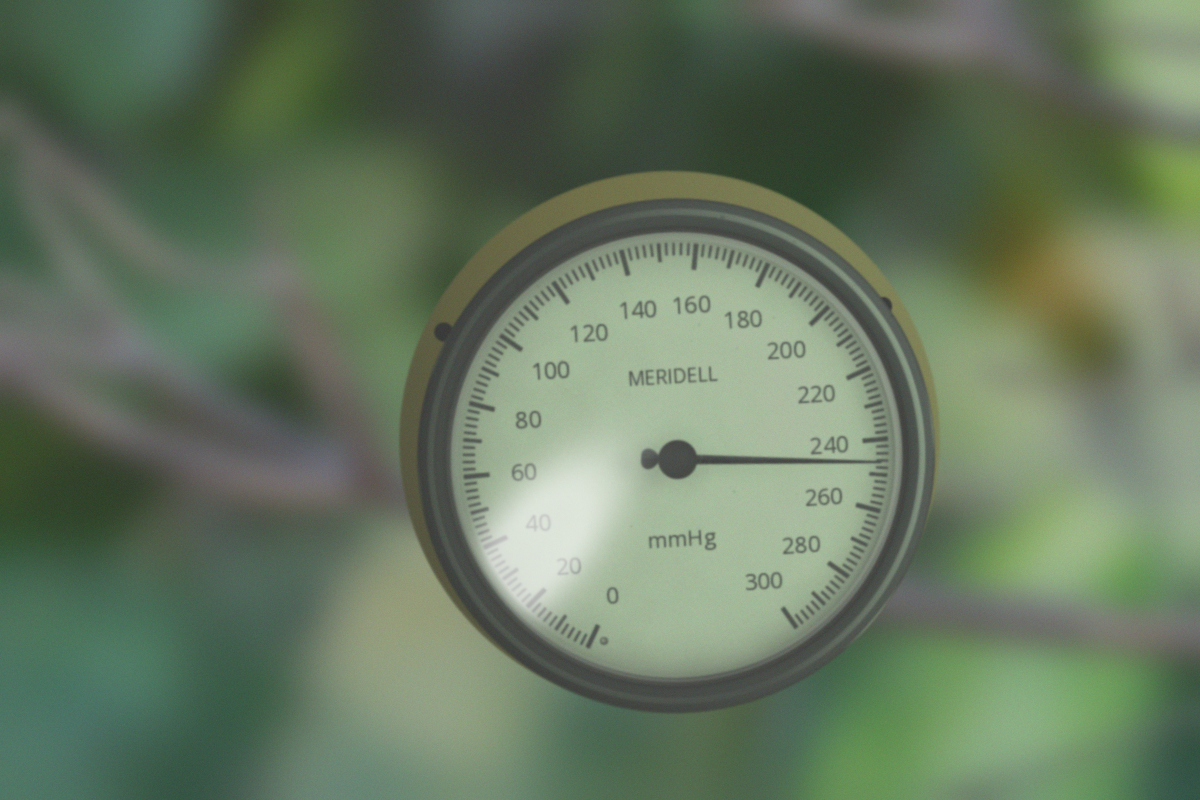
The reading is 246 (mmHg)
